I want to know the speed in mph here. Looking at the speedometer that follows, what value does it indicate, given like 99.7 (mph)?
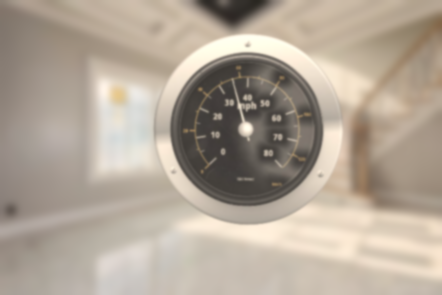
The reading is 35 (mph)
